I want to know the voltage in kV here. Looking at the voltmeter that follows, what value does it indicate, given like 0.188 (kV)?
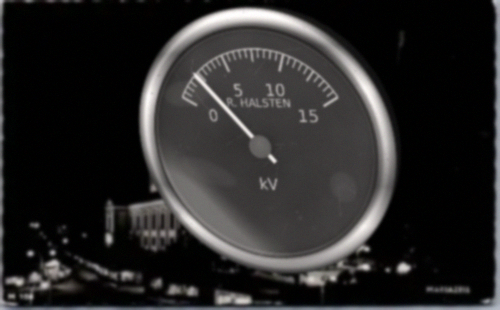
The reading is 2.5 (kV)
